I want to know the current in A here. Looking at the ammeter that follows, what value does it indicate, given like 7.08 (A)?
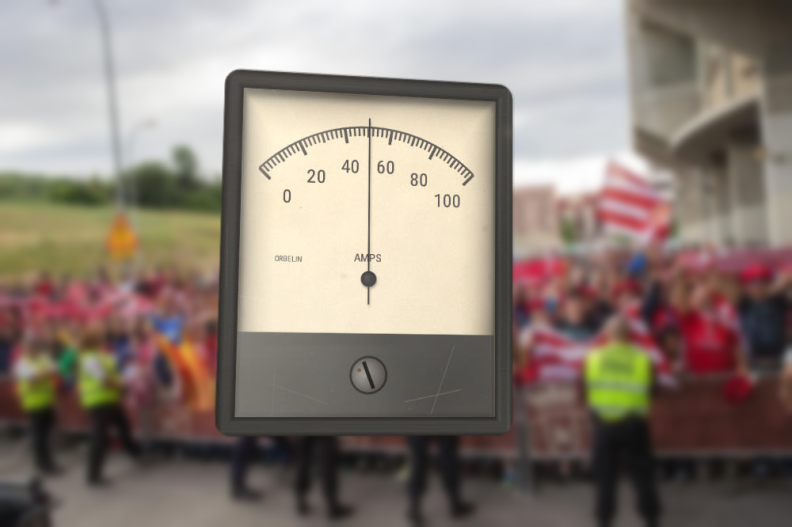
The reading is 50 (A)
